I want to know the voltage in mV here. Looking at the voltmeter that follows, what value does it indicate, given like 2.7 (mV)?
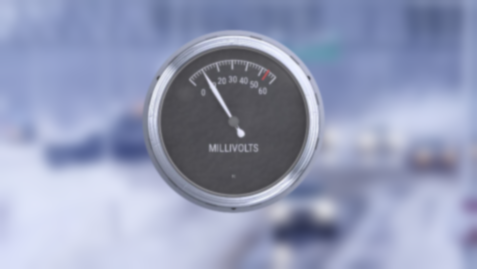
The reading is 10 (mV)
